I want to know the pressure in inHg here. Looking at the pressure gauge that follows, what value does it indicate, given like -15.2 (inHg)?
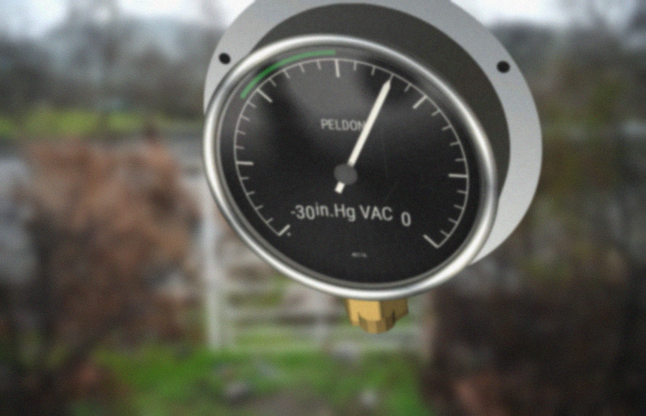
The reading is -12 (inHg)
